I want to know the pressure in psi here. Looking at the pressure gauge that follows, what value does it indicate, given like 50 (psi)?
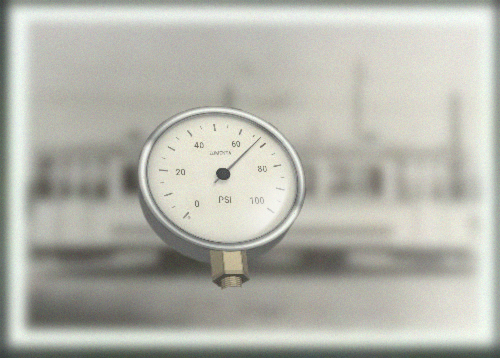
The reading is 67.5 (psi)
